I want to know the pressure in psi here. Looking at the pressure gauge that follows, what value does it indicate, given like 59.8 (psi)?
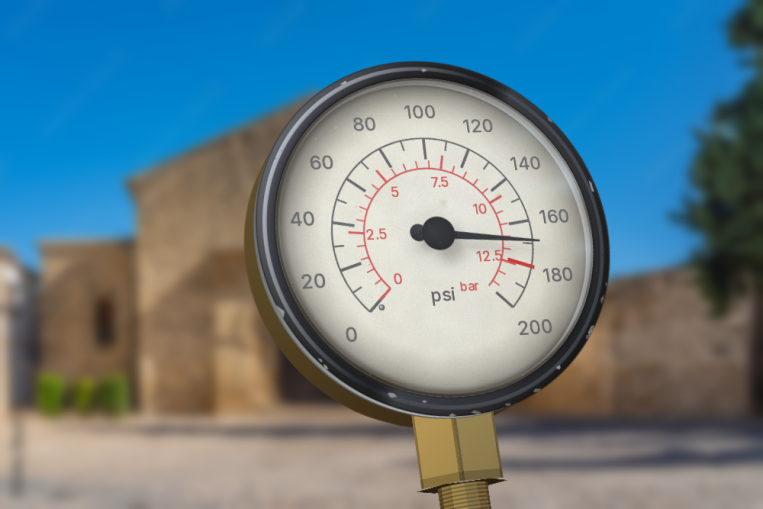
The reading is 170 (psi)
